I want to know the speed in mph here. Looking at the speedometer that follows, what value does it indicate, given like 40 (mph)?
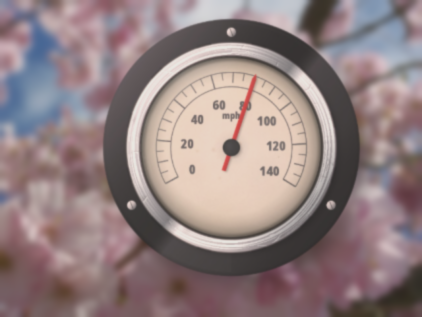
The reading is 80 (mph)
